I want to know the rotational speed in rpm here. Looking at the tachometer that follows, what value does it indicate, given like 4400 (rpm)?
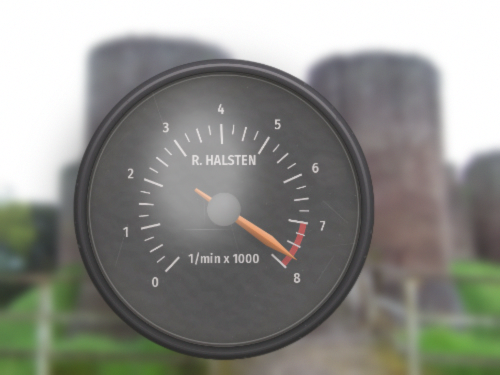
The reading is 7750 (rpm)
